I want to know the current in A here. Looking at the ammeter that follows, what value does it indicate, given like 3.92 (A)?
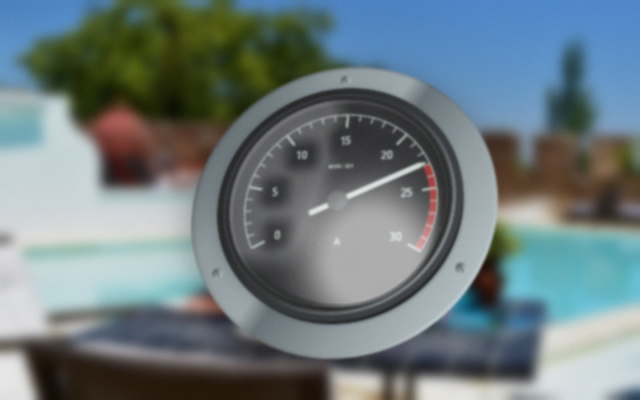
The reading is 23 (A)
